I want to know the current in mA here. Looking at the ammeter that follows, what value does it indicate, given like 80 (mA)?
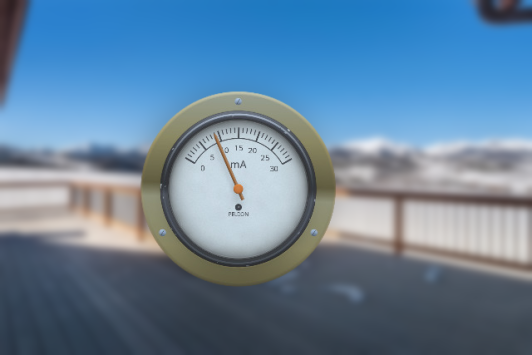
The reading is 9 (mA)
